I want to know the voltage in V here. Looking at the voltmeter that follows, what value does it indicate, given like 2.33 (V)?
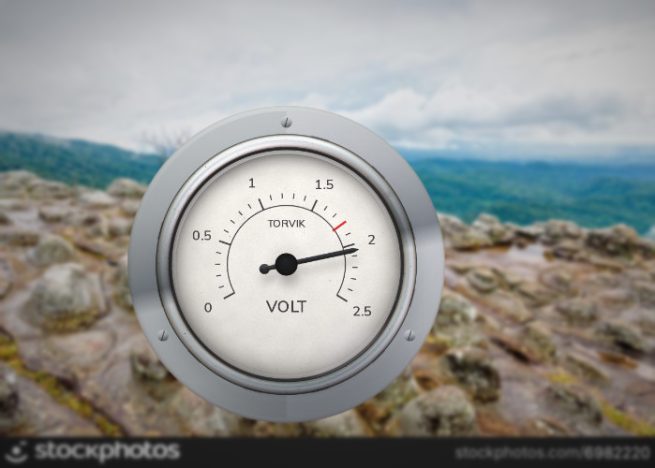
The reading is 2.05 (V)
